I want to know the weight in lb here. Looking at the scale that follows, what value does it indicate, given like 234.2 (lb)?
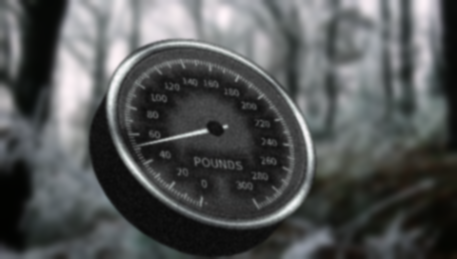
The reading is 50 (lb)
